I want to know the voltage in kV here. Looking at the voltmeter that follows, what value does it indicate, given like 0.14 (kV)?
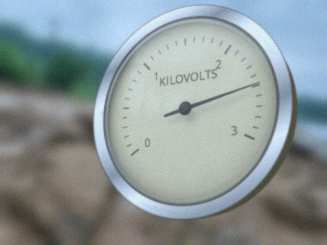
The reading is 2.5 (kV)
